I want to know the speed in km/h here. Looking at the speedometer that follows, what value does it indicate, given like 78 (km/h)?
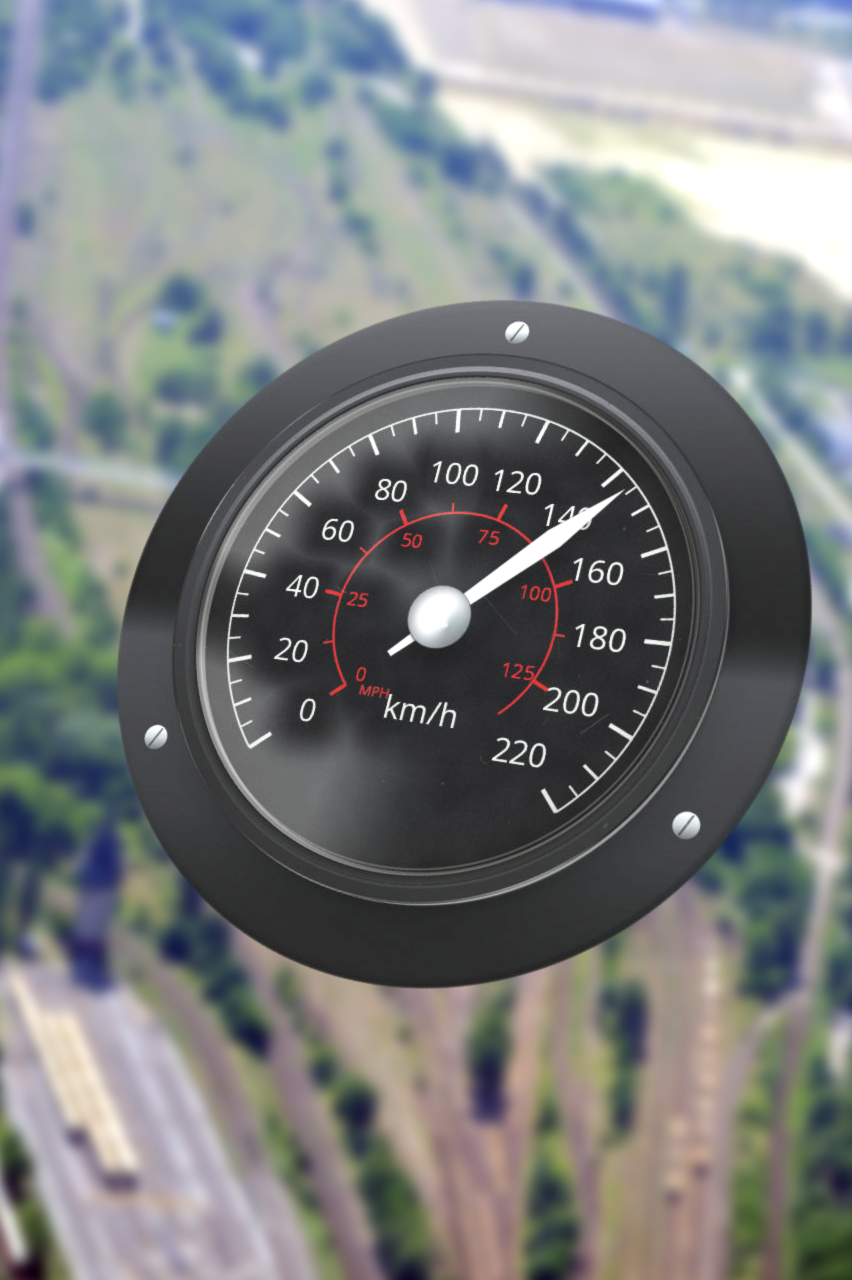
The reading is 145 (km/h)
